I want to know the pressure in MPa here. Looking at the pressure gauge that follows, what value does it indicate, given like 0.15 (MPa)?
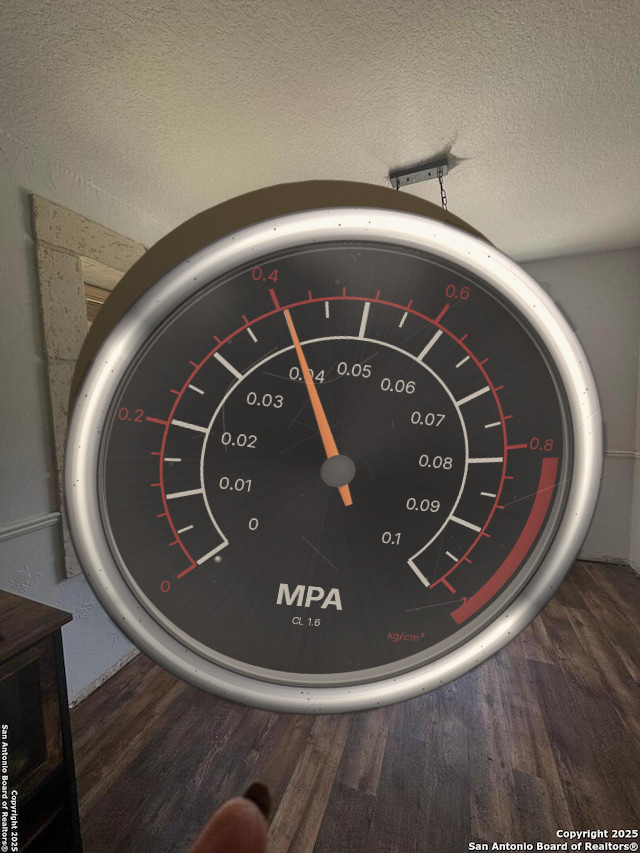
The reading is 0.04 (MPa)
